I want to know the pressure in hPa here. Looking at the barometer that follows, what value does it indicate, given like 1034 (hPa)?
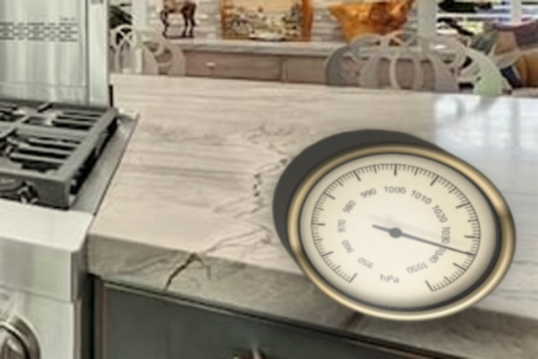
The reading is 1035 (hPa)
